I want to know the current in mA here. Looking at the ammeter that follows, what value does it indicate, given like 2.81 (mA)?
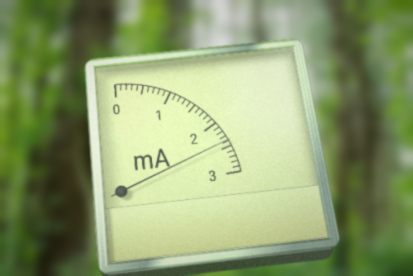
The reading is 2.4 (mA)
